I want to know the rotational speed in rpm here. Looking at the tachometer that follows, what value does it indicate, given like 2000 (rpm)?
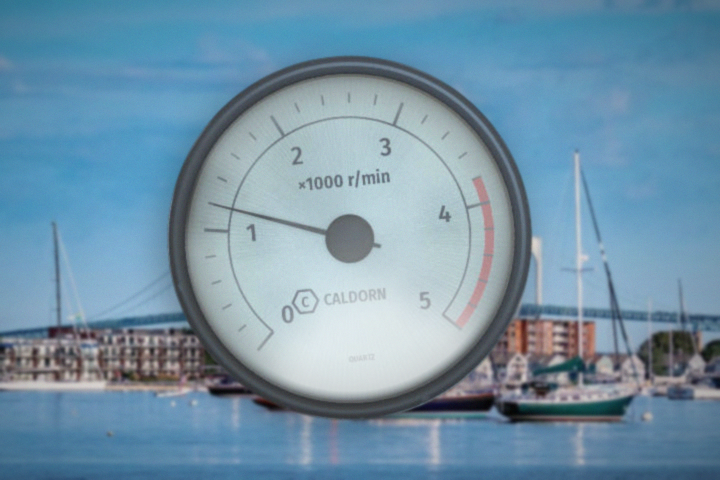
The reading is 1200 (rpm)
